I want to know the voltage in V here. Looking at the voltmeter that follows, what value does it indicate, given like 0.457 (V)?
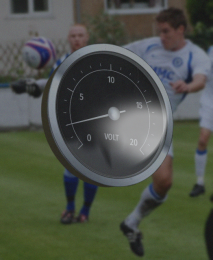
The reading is 2 (V)
